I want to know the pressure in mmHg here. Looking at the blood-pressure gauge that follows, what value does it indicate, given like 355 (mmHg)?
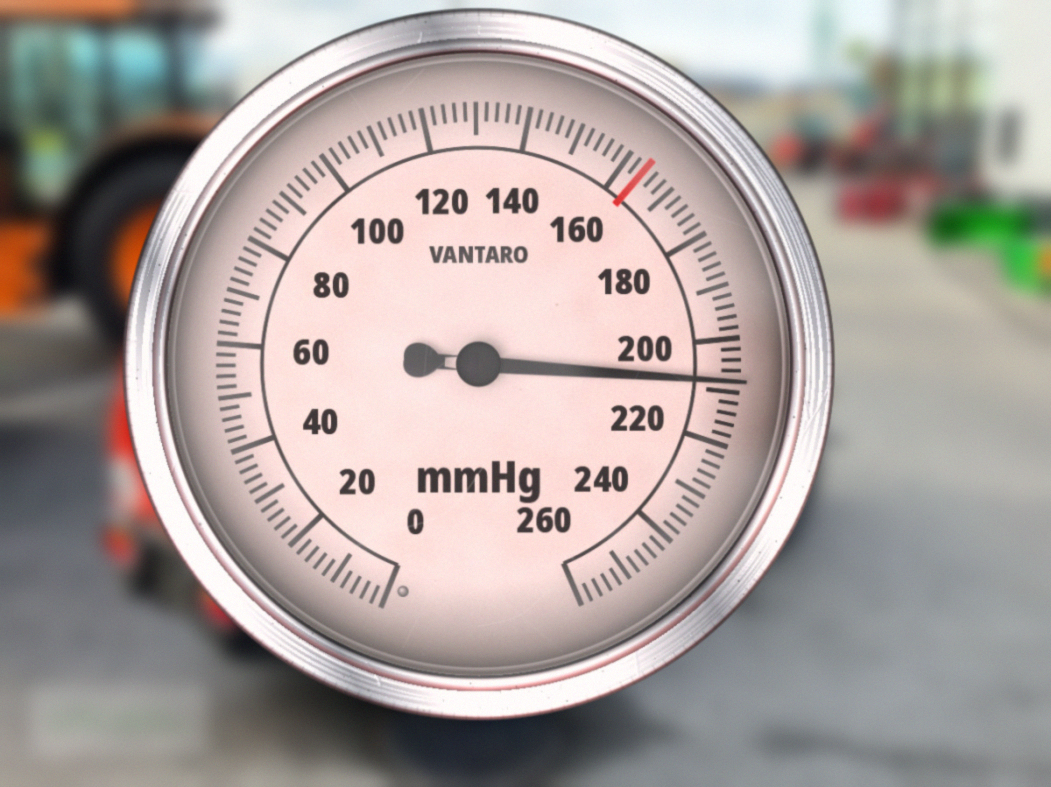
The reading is 208 (mmHg)
